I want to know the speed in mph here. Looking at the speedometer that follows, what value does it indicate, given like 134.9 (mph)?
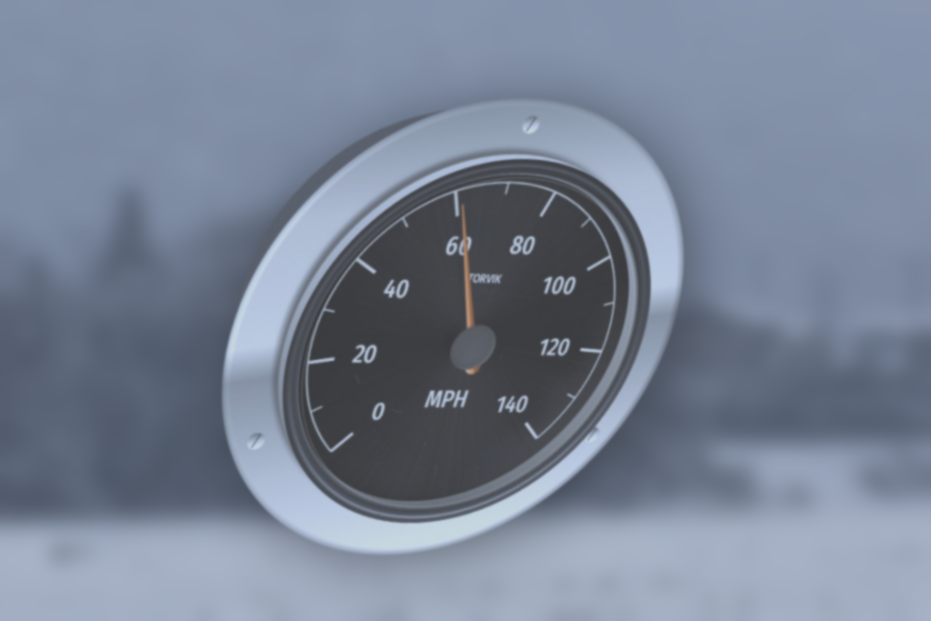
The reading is 60 (mph)
